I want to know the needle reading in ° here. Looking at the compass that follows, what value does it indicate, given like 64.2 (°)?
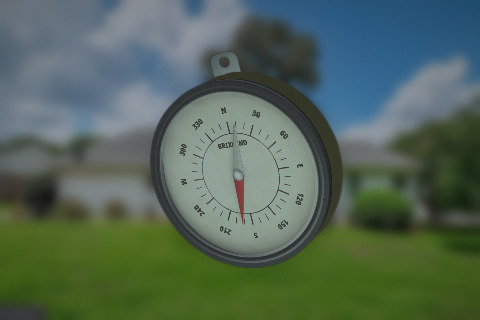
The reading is 190 (°)
